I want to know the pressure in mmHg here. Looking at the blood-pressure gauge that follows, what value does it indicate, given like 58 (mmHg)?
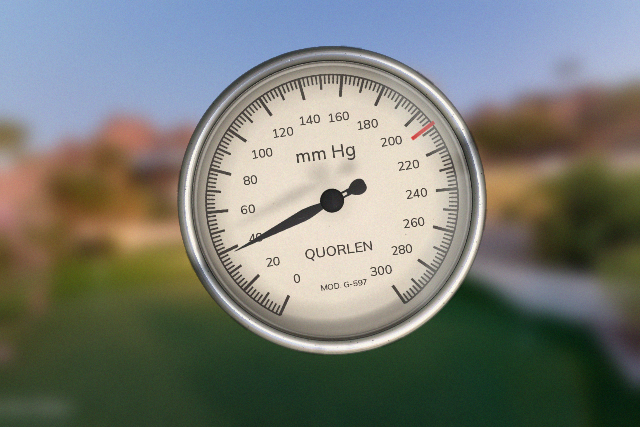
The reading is 38 (mmHg)
